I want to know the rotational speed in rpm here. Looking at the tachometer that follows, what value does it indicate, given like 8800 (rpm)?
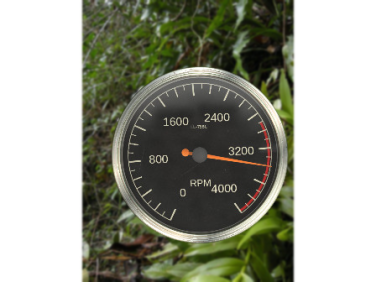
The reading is 3400 (rpm)
